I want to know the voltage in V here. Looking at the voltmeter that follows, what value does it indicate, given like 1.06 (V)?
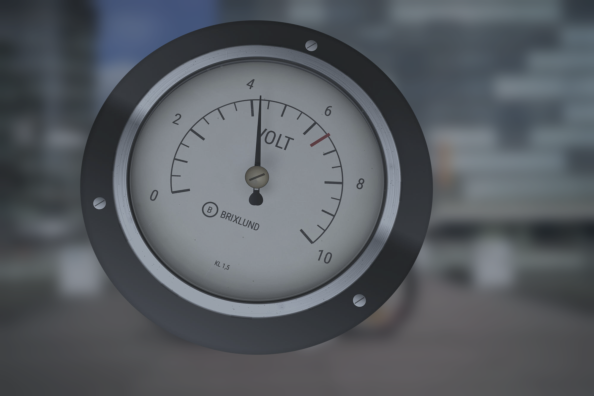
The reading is 4.25 (V)
